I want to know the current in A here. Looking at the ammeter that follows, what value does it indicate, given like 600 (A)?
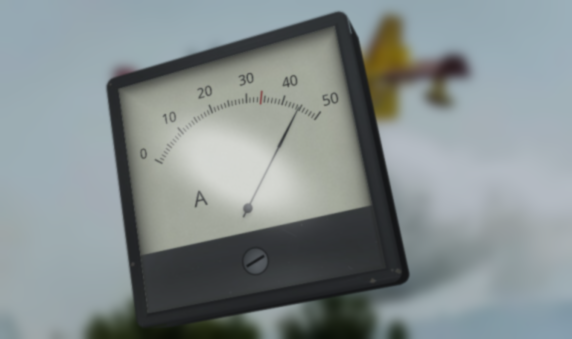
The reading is 45 (A)
